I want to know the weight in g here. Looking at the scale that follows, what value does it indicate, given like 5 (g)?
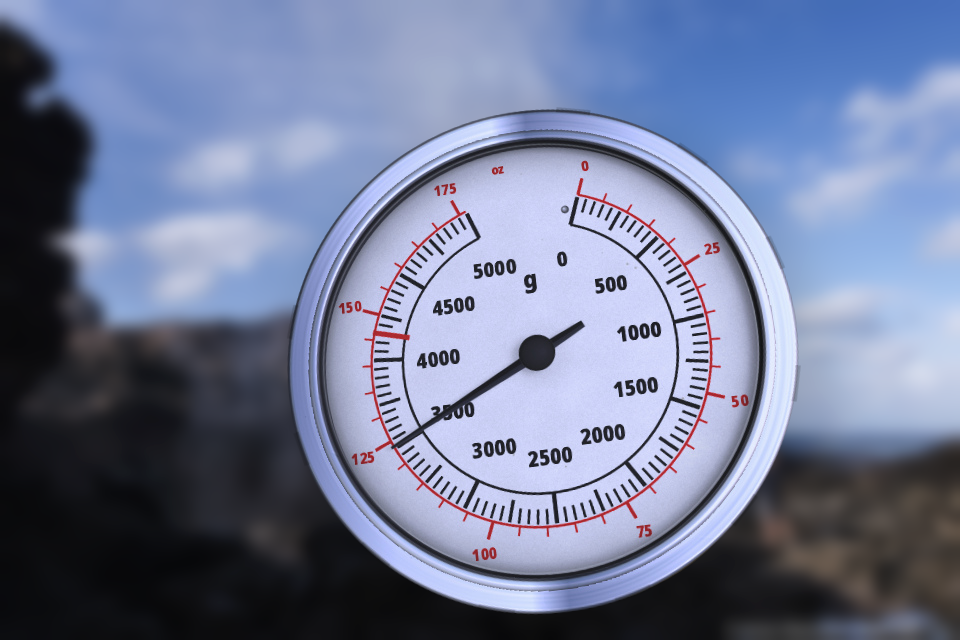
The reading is 3500 (g)
